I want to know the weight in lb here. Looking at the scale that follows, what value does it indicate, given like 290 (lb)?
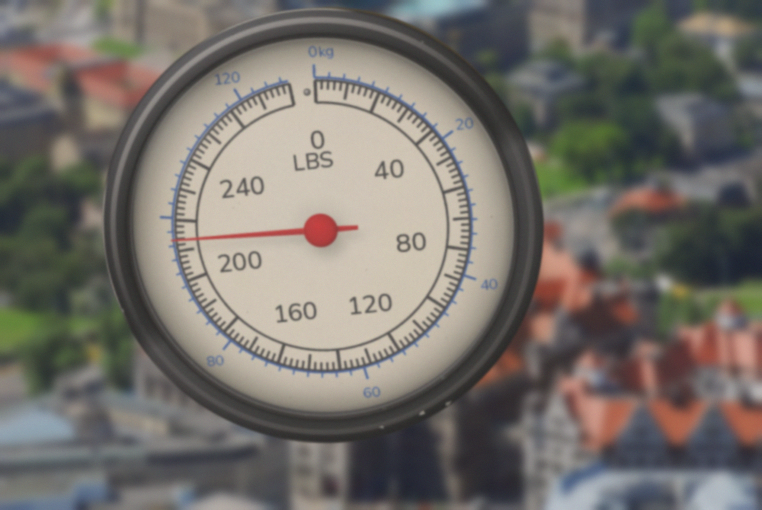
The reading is 214 (lb)
